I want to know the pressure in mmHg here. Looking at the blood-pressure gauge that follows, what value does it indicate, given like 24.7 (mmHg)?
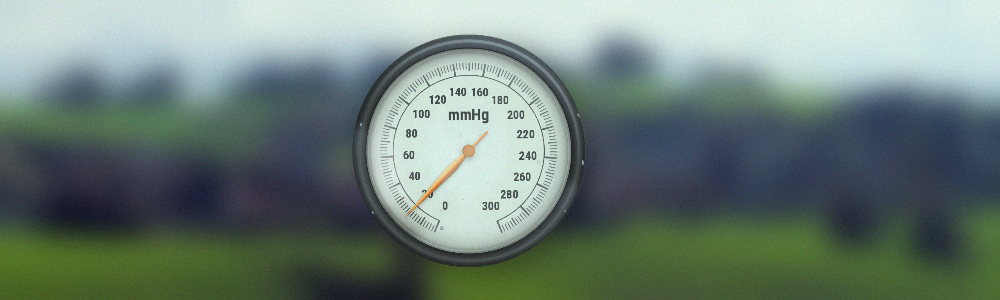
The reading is 20 (mmHg)
